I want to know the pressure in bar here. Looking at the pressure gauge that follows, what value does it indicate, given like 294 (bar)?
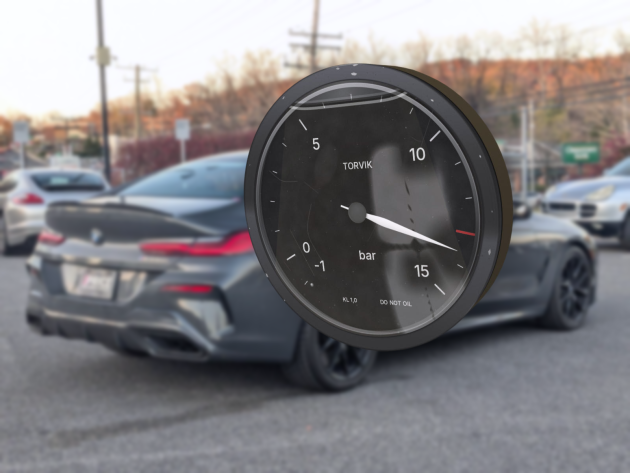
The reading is 13.5 (bar)
